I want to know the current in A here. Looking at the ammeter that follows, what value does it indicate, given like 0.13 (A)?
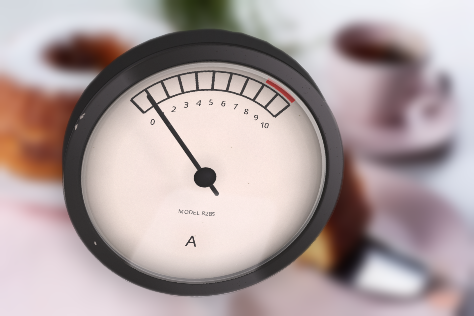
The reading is 1 (A)
